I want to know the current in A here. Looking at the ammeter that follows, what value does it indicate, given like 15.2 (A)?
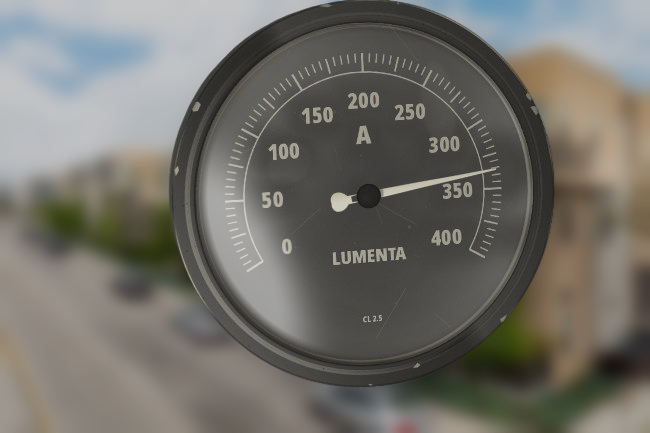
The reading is 335 (A)
